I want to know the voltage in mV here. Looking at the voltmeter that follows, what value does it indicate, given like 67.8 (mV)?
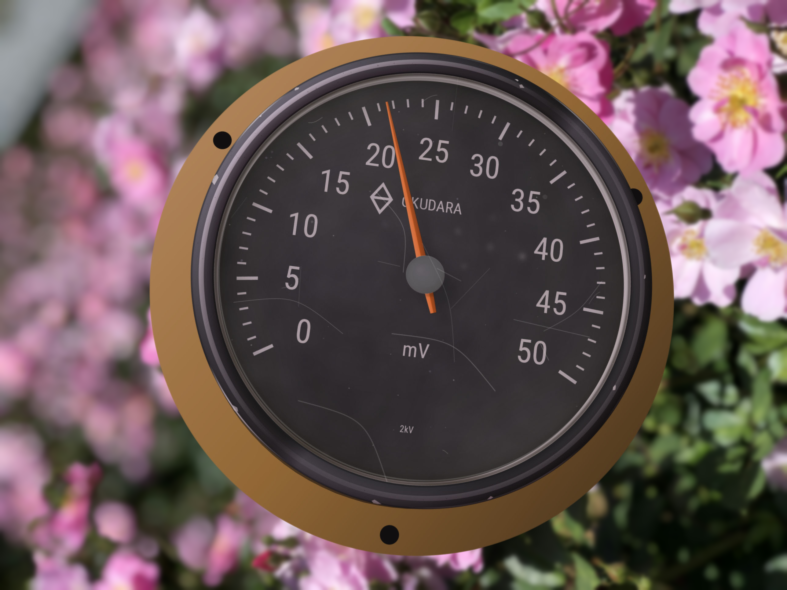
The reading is 21.5 (mV)
